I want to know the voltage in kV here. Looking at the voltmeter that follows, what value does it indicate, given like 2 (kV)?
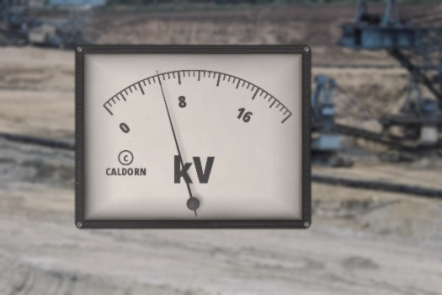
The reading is 6 (kV)
